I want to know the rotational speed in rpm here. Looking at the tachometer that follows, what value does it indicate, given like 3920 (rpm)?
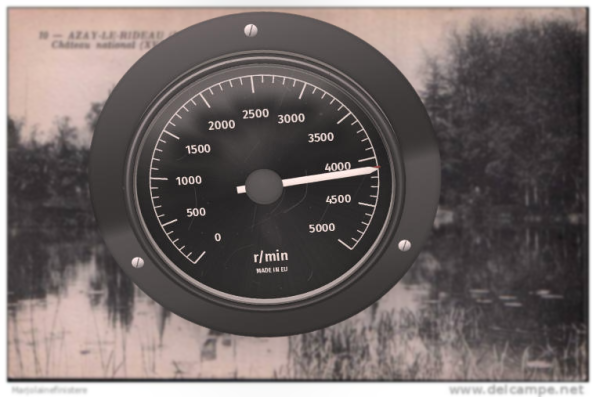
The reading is 4100 (rpm)
